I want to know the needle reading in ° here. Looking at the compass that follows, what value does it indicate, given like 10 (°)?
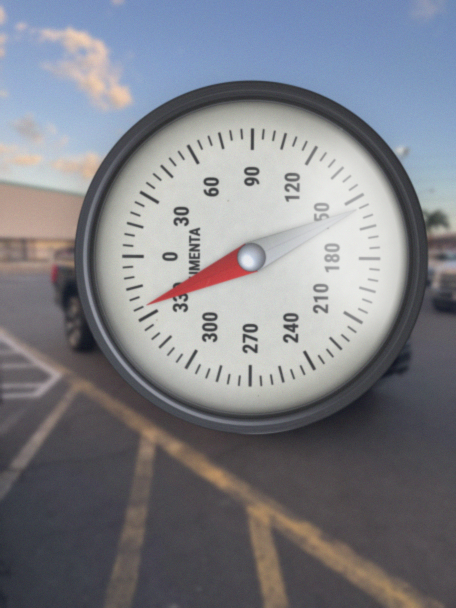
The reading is 335 (°)
